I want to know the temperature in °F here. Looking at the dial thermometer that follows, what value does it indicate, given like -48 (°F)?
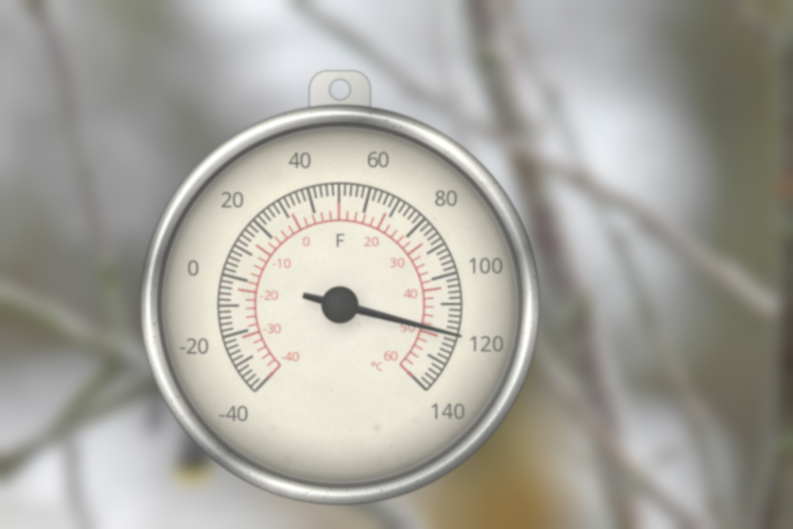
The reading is 120 (°F)
